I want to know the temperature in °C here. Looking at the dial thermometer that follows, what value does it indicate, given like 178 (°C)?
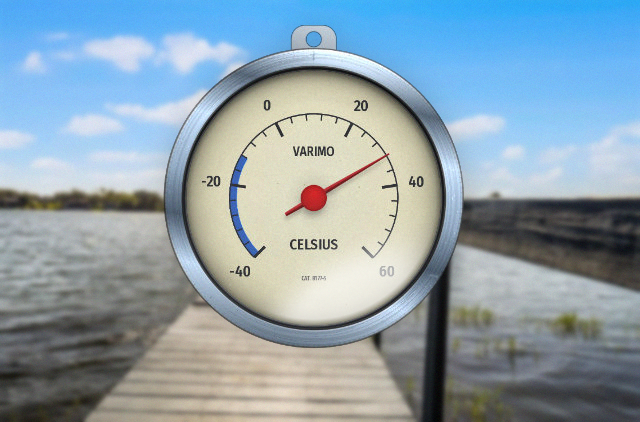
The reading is 32 (°C)
